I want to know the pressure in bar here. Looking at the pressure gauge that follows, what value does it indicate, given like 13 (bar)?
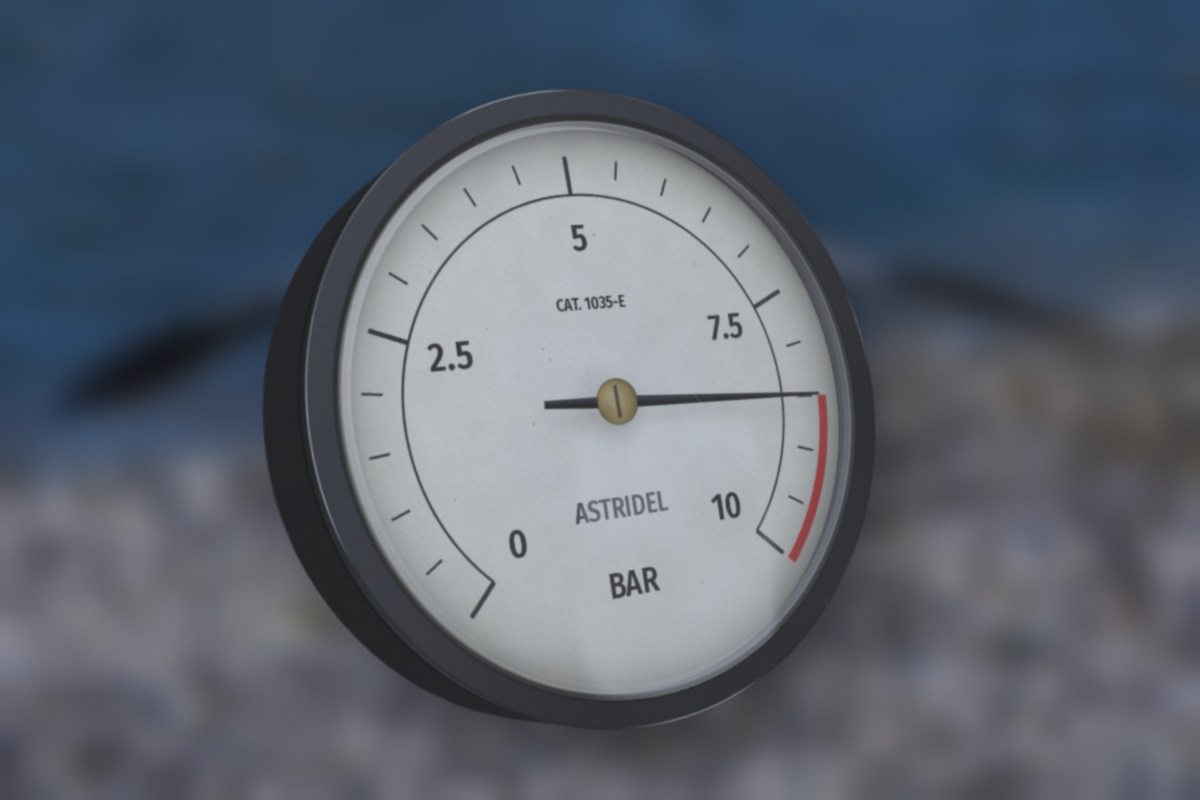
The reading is 8.5 (bar)
